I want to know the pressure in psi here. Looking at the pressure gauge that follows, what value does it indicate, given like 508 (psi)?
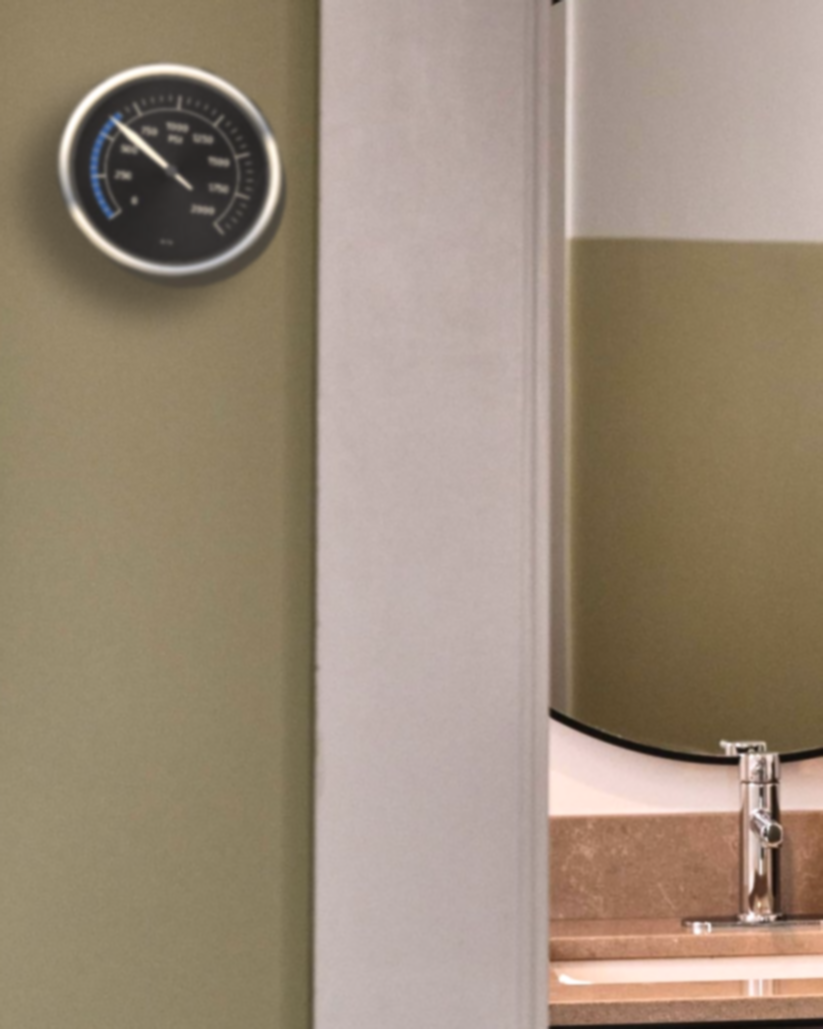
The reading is 600 (psi)
